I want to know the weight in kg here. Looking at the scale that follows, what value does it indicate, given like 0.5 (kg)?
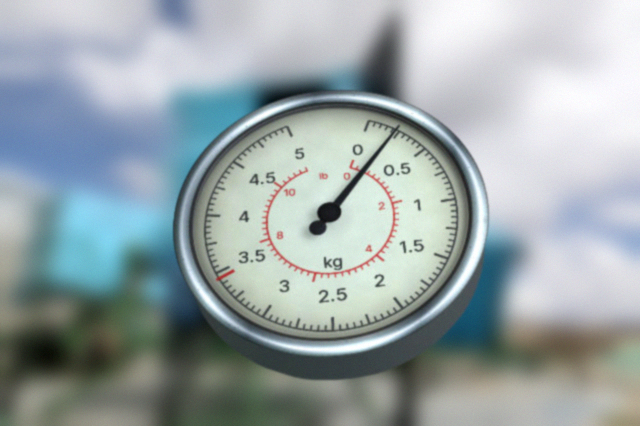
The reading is 0.25 (kg)
